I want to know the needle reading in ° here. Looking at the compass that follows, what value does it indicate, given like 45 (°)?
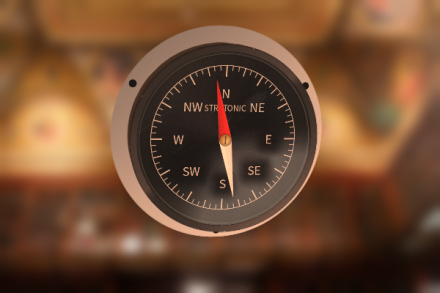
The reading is 350 (°)
